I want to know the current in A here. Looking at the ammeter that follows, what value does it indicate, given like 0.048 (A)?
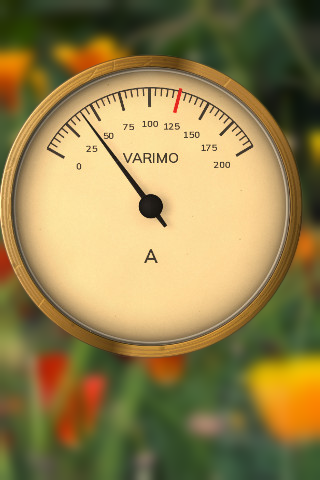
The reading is 40 (A)
